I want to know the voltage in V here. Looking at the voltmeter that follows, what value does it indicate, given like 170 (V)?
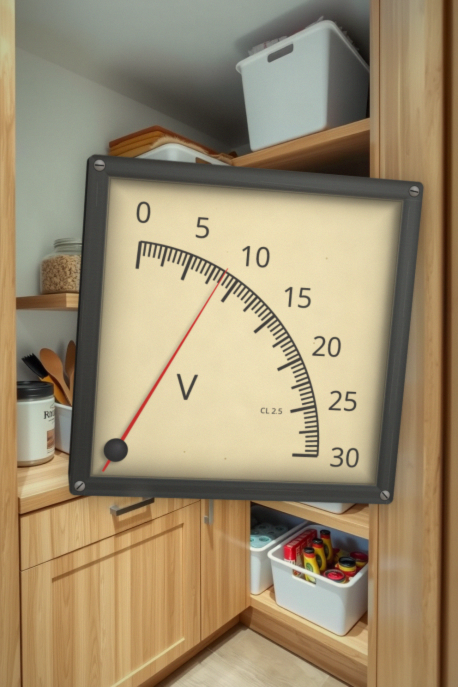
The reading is 8.5 (V)
